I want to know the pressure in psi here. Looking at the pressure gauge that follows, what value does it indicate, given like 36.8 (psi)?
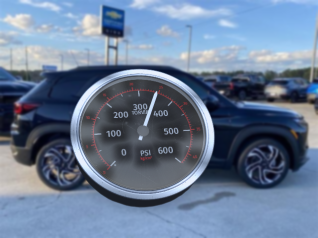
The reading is 350 (psi)
